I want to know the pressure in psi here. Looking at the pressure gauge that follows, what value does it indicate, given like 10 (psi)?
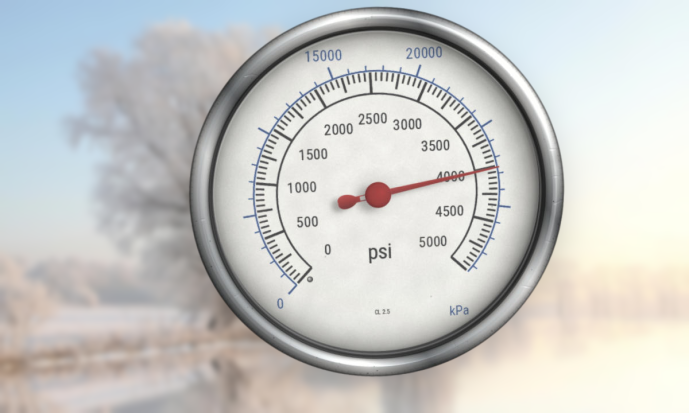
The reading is 4000 (psi)
